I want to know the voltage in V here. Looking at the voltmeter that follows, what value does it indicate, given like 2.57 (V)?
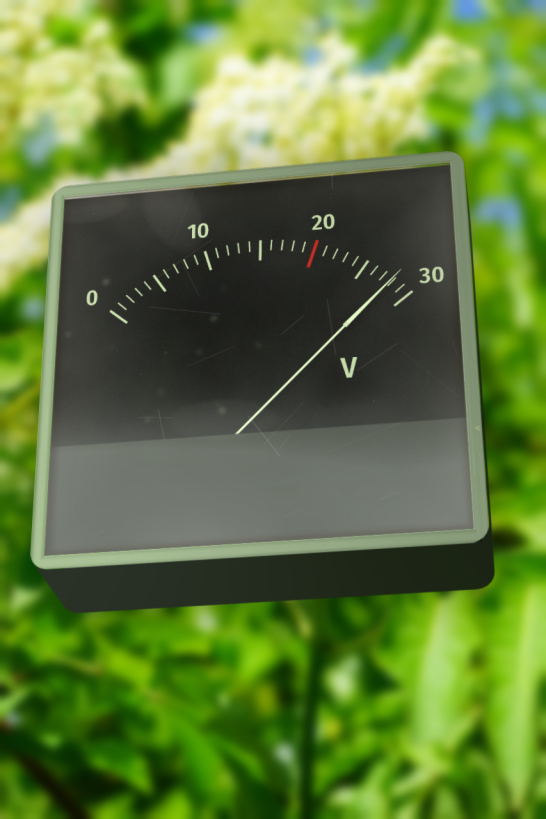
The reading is 28 (V)
